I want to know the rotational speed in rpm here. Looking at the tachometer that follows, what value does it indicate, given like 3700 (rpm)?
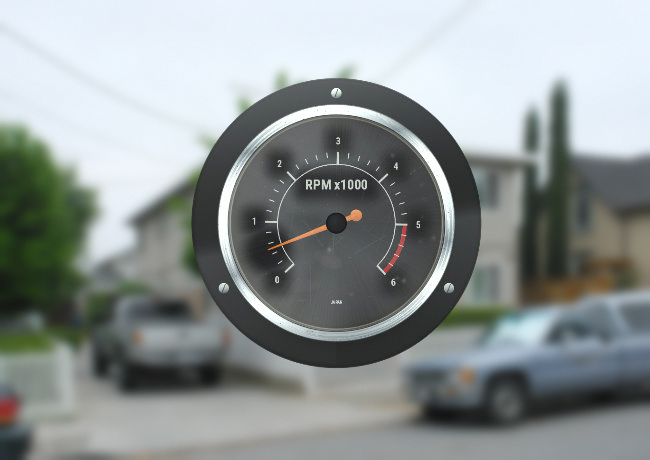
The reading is 500 (rpm)
